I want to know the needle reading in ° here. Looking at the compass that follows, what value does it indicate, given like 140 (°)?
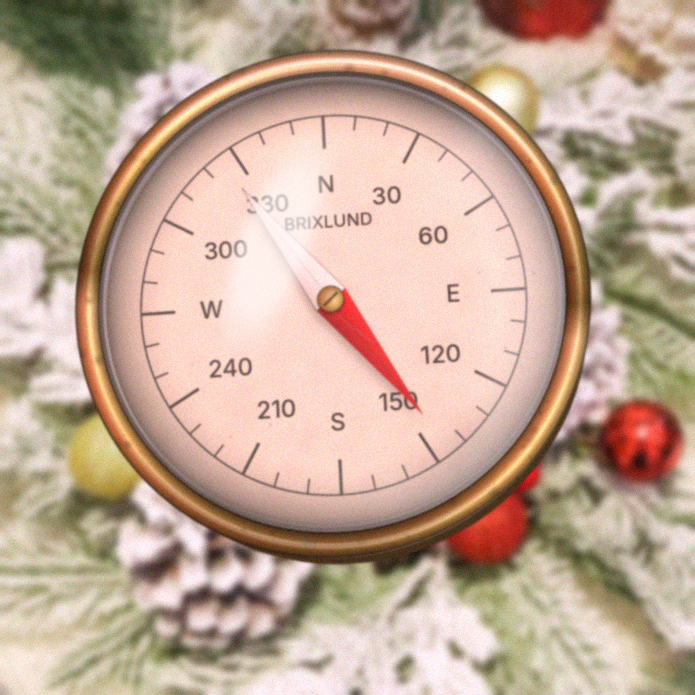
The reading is 145 (°)
